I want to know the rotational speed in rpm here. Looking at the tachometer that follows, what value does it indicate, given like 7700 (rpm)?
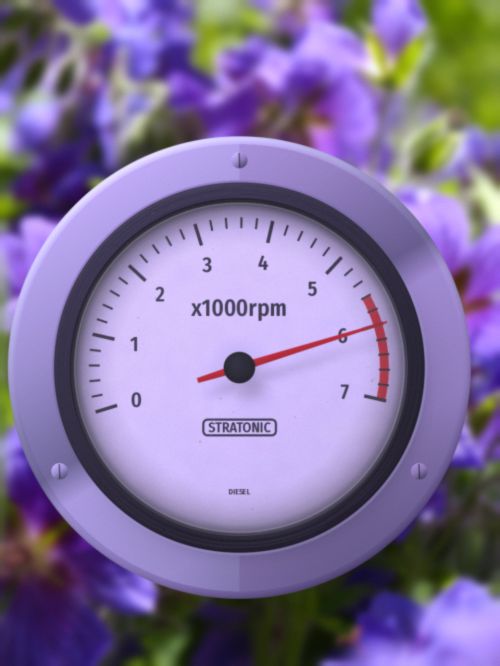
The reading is 6000 (rpm)
